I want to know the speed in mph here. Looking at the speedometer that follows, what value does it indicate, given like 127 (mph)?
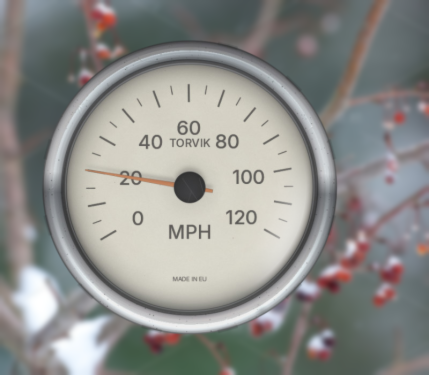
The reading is 20 (mph)
